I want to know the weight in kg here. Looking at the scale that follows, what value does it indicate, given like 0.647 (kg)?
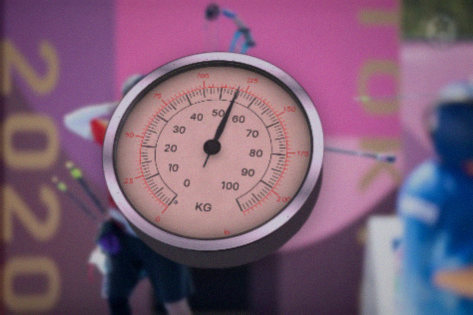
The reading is 55 (kg)
